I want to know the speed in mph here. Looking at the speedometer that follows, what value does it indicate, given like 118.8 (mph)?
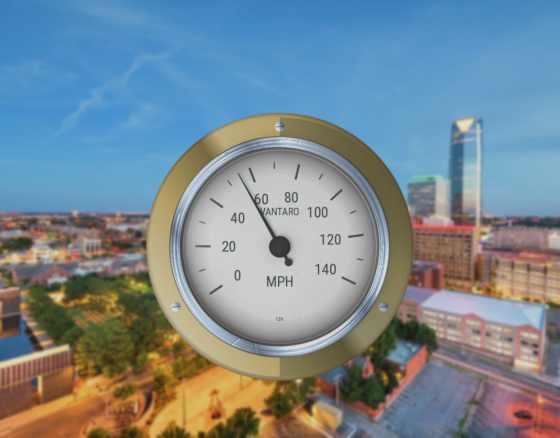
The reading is 55 (mph)
